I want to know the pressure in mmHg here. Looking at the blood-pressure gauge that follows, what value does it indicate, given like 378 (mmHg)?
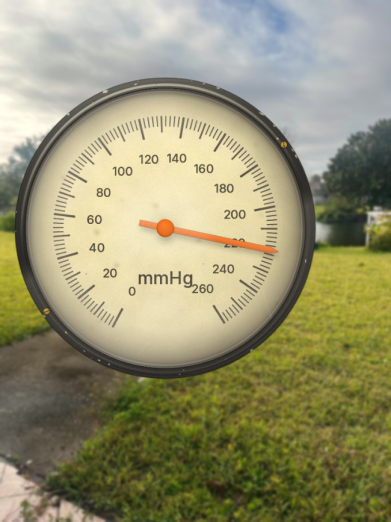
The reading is 220 (mmHg)
